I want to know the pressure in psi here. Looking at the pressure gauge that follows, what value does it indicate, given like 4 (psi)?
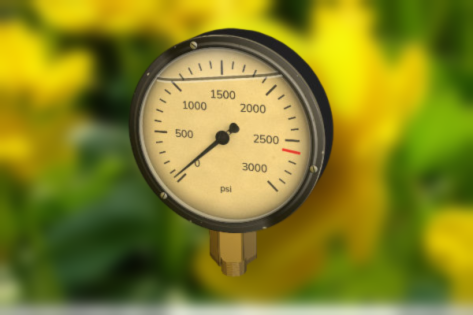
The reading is 50 (psi)
